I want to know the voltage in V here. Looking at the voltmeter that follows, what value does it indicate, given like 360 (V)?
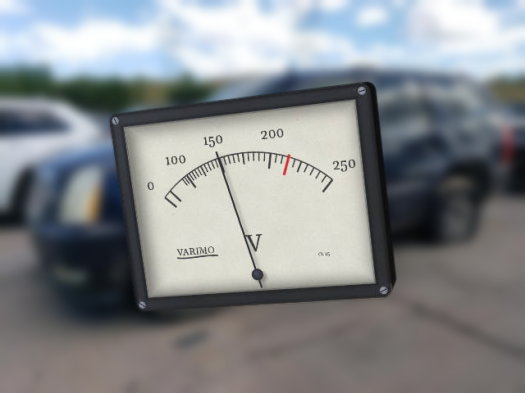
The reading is 150 (V)
